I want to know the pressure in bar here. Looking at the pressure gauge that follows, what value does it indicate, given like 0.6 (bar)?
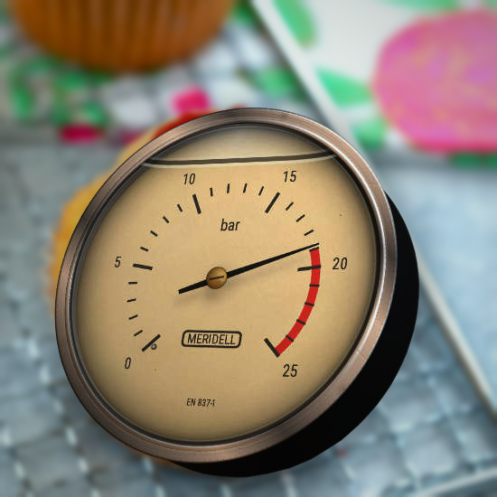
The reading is 19 (bar)
